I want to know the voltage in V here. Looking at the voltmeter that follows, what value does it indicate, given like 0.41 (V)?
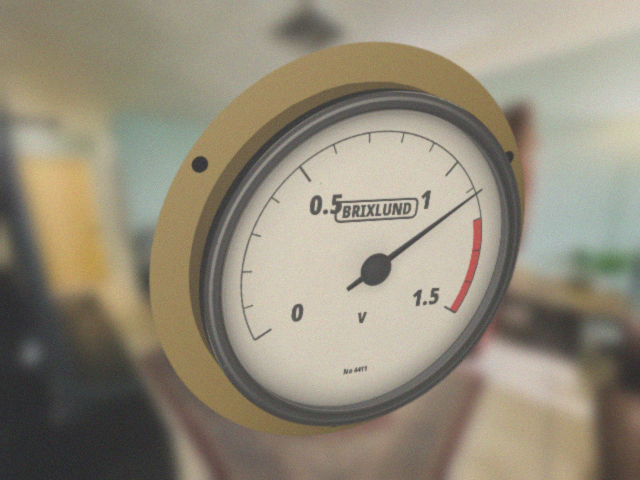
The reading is 1.1 (V)
